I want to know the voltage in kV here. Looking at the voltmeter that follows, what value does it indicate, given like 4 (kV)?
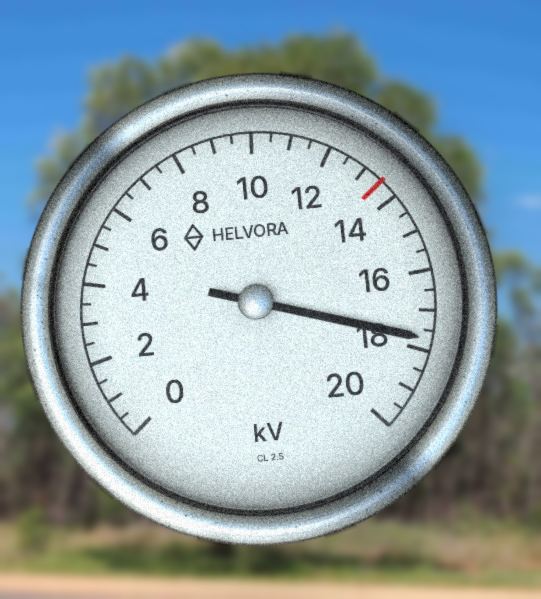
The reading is 17.75 (kV)
